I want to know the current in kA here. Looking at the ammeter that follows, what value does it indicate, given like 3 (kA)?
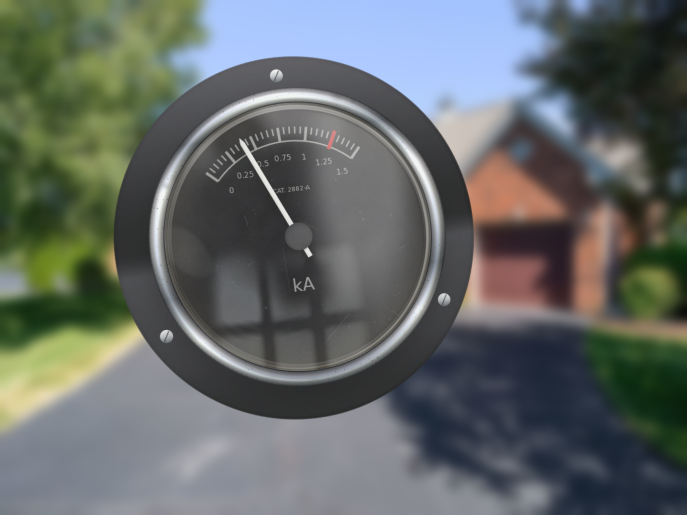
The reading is 0.4 (kA)
